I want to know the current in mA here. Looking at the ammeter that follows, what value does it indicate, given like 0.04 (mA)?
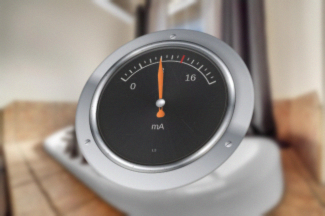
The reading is 8 (mA)
